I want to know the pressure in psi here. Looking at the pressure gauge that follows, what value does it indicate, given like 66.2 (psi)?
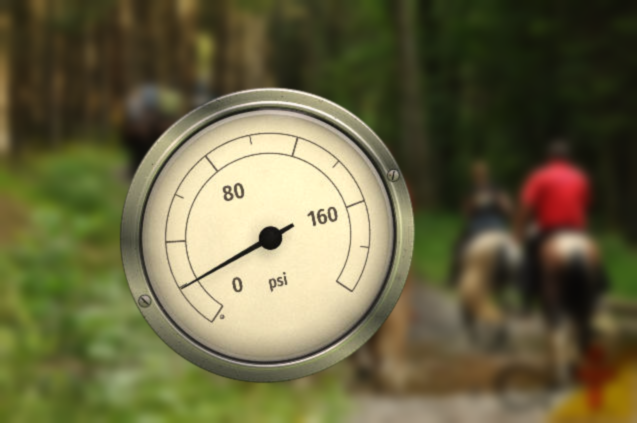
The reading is 20 (psi)
